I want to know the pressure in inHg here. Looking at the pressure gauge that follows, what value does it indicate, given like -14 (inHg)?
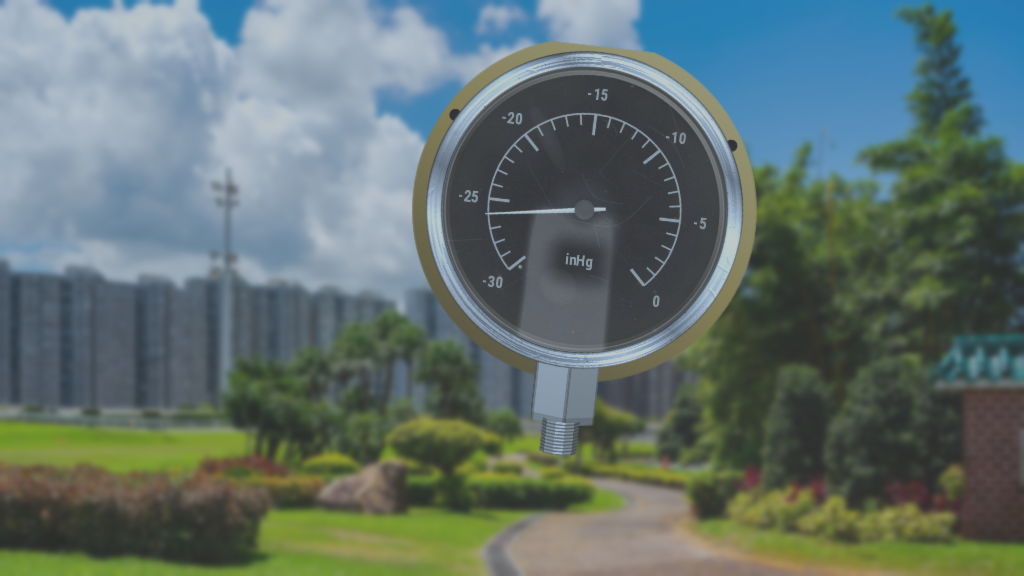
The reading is -26 (inHg)
